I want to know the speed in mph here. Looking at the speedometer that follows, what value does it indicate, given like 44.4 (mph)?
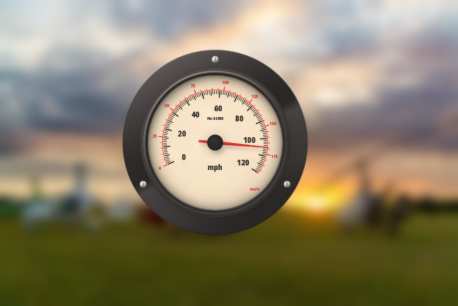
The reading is 105 (mph)
